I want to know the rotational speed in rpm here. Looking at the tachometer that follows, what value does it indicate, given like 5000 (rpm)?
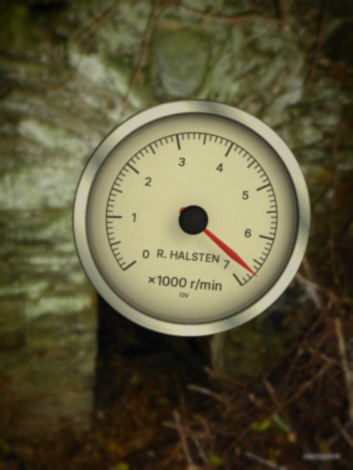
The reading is 6700 (rpm)
